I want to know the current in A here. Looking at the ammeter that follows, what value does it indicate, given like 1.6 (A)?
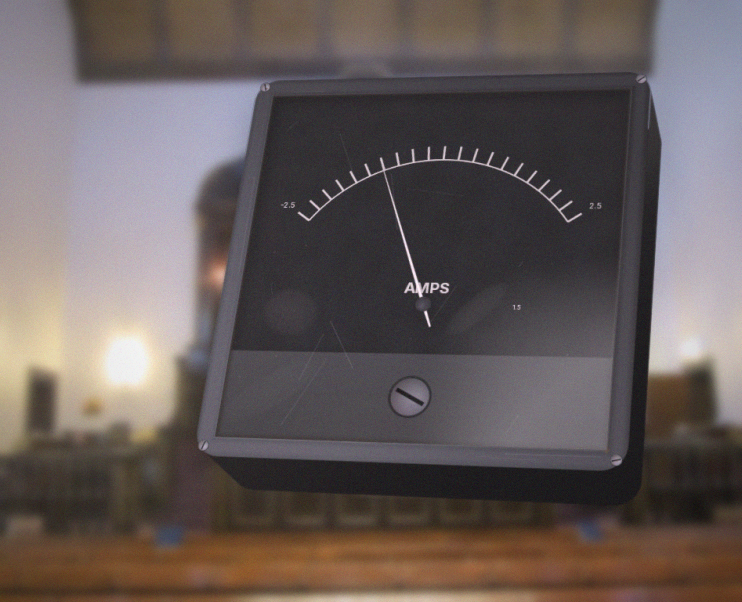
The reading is -1 (A)
